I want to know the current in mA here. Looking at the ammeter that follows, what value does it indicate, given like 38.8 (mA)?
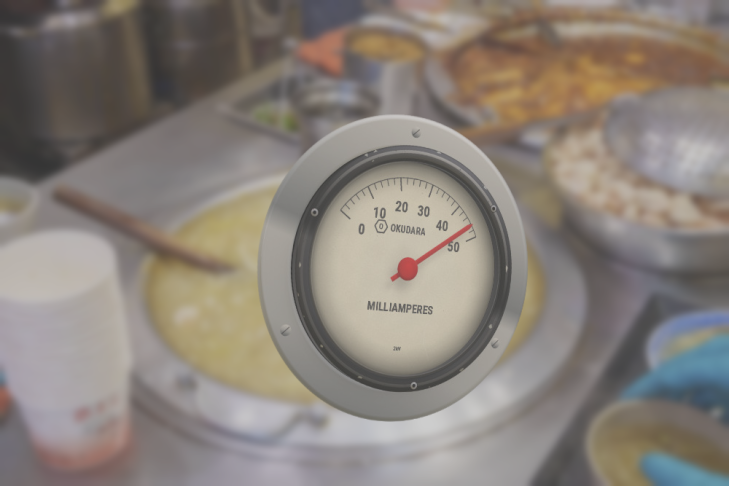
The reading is 46 (mA)
